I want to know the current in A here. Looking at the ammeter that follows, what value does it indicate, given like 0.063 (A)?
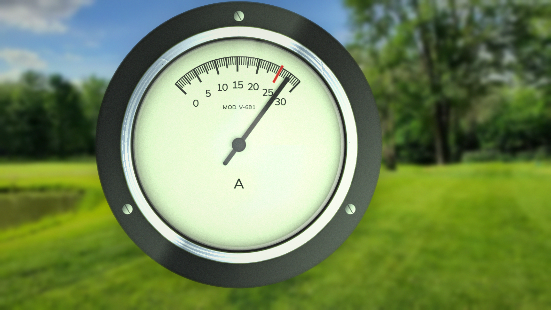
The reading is 27.5 (A)
